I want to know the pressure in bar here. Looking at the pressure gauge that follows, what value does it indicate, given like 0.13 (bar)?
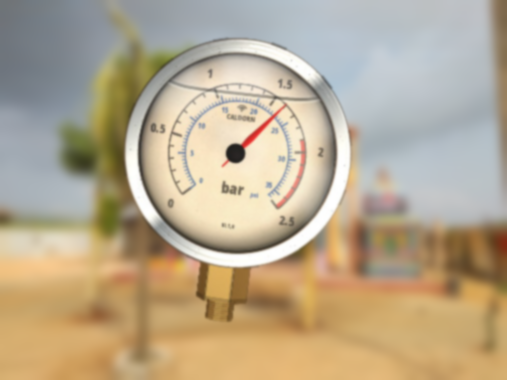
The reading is 1.6 (bar)
